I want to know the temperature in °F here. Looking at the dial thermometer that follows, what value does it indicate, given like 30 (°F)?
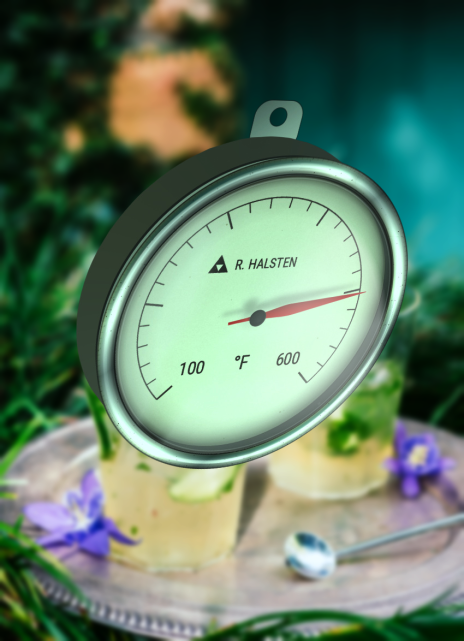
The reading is 500 (°F)
